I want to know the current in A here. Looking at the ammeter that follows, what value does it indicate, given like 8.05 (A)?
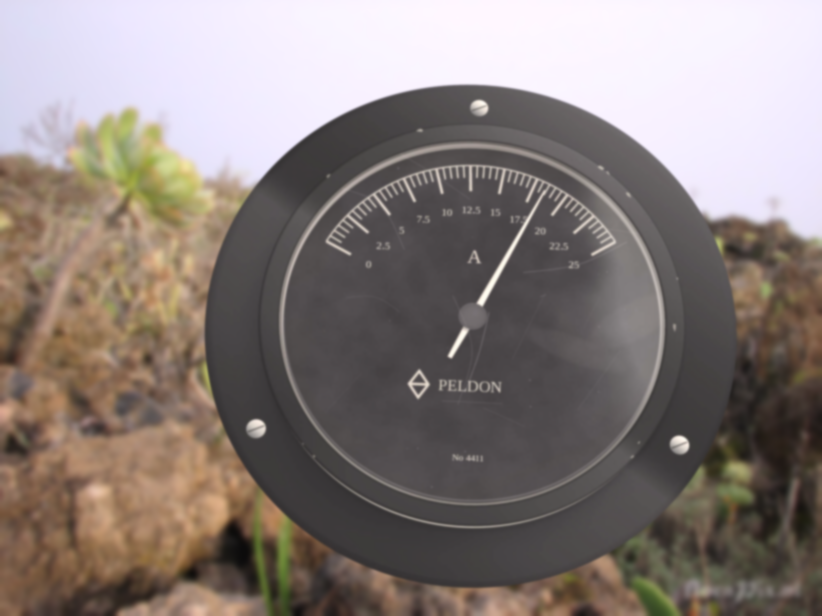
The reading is 18.5 (A)
